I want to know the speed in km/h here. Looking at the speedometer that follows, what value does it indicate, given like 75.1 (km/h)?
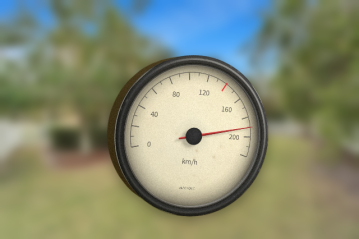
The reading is 190 (km/h)
